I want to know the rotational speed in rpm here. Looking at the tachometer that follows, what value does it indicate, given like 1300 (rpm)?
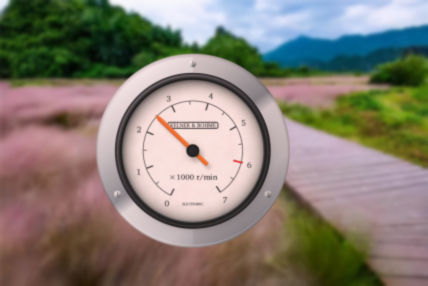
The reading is 2500 (rpm)
